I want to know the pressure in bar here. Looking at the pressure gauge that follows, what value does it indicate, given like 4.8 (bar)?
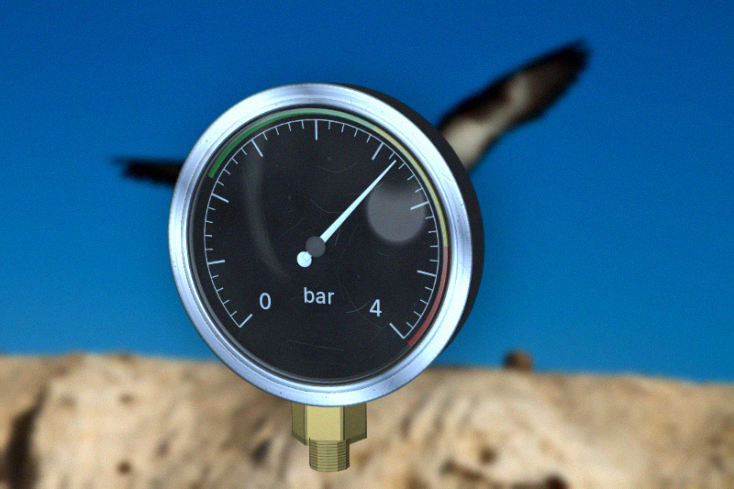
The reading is 2.65 (bar)
